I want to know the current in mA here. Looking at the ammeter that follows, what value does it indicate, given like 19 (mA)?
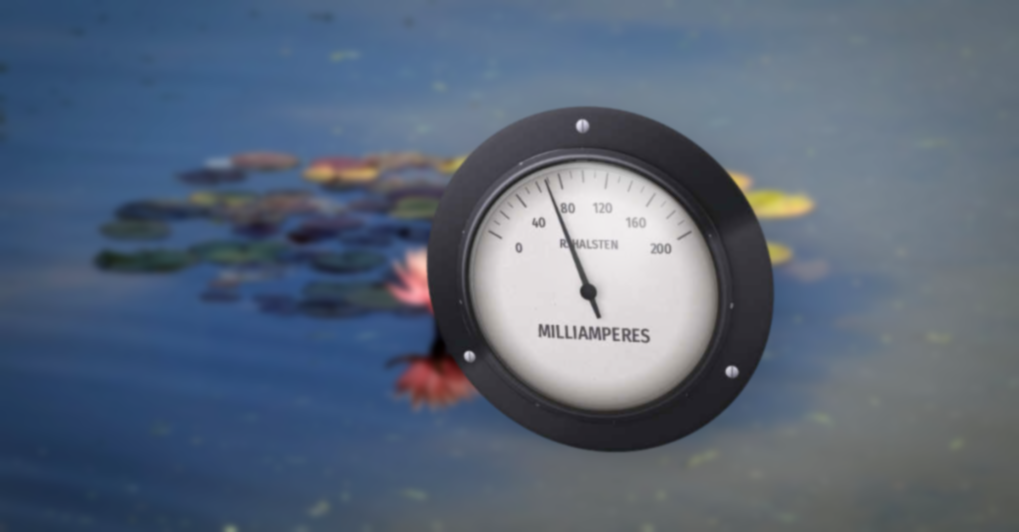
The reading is 70 (mA)
